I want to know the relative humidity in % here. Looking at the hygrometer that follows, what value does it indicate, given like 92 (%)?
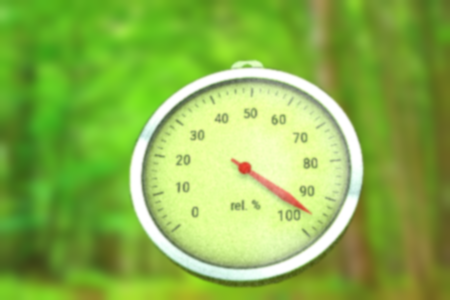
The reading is 96 (%)
